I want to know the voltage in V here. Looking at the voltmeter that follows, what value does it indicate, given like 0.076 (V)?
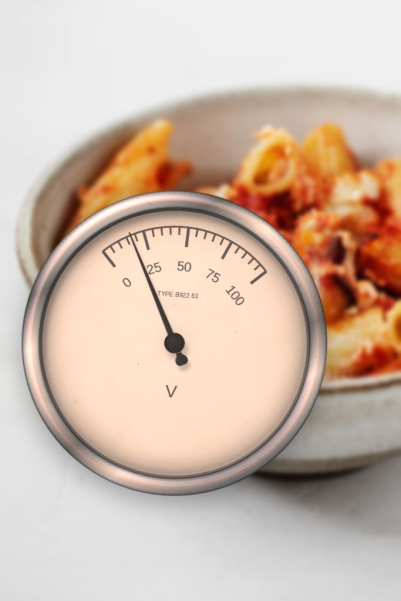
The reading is 17.5 (V)
